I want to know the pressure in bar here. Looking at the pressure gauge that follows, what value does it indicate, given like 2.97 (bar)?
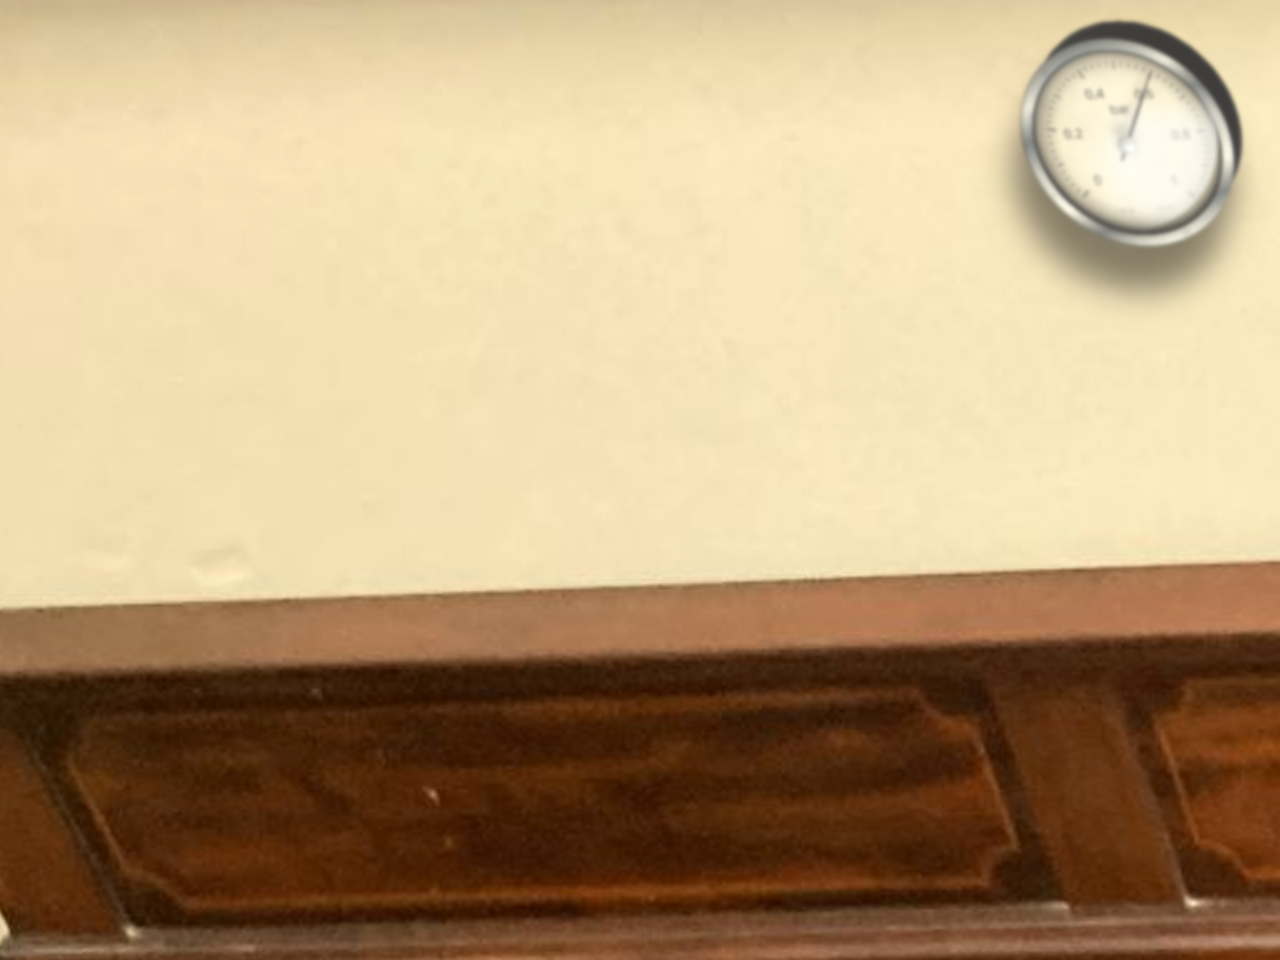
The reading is 0.6 (bar)
